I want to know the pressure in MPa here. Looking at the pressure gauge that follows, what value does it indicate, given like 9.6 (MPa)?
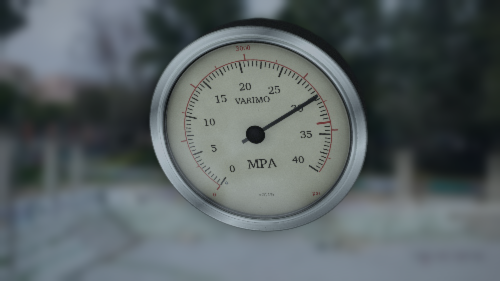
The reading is 30 (MPa)
